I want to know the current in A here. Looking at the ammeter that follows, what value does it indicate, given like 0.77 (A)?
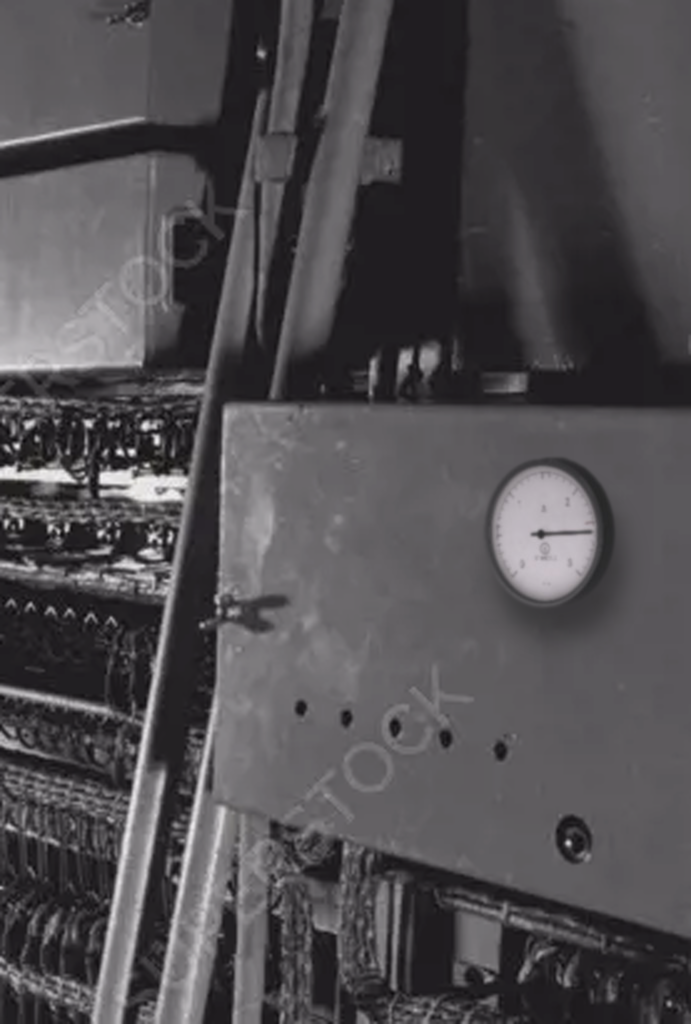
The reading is 2.5 (A)
